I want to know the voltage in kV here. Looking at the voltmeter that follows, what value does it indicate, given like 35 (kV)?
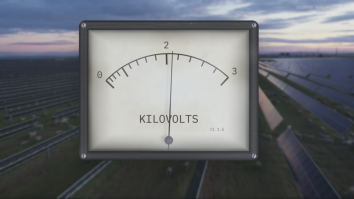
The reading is 2.1 (kV)
